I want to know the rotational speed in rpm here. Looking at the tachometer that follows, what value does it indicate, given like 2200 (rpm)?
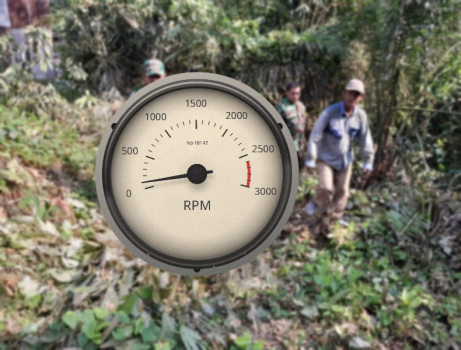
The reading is 100 (rpm)
